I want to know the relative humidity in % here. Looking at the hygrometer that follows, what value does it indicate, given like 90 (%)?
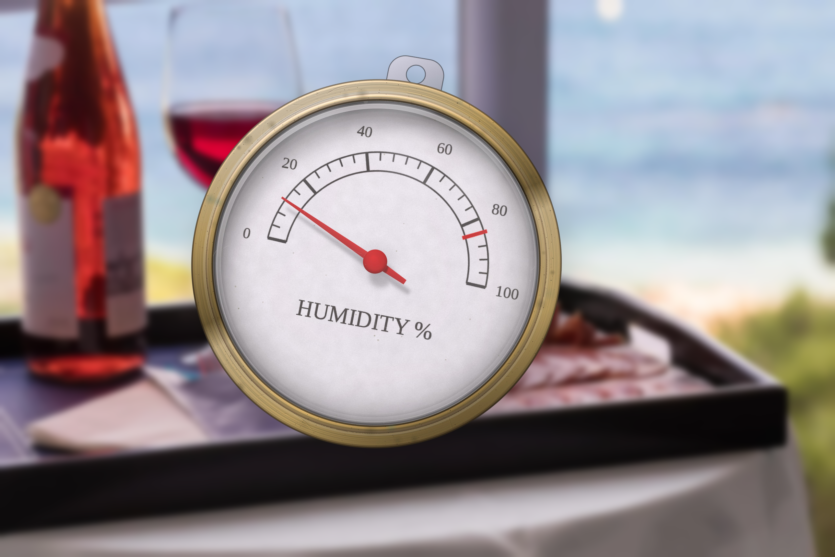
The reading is 12 (%)
